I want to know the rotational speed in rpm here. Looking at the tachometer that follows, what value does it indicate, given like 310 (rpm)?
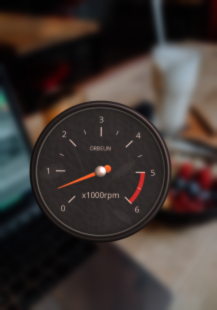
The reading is 500 (rpm)
